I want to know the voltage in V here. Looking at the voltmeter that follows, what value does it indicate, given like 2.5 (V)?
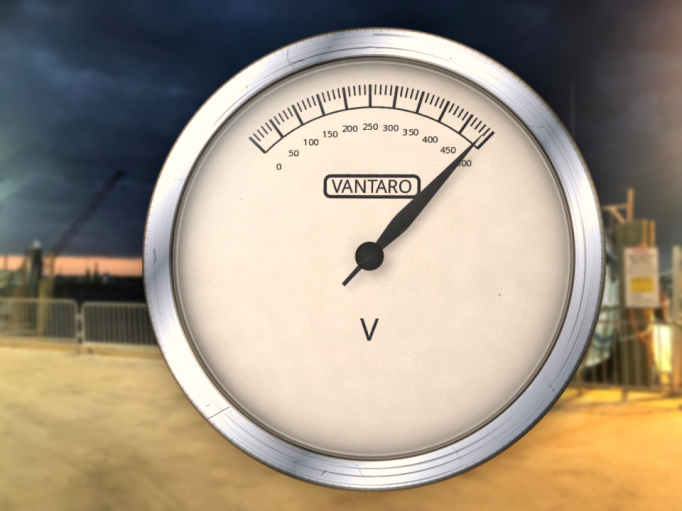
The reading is 490 (V)
